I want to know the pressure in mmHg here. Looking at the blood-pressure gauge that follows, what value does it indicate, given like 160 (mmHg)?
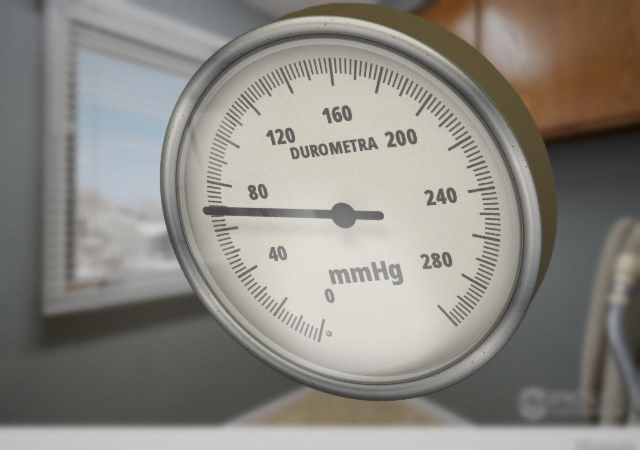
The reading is 70 (mmHg)
